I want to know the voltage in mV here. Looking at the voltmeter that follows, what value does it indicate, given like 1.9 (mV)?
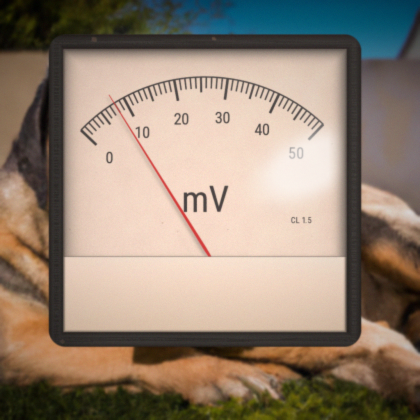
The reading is 8 (mV)
